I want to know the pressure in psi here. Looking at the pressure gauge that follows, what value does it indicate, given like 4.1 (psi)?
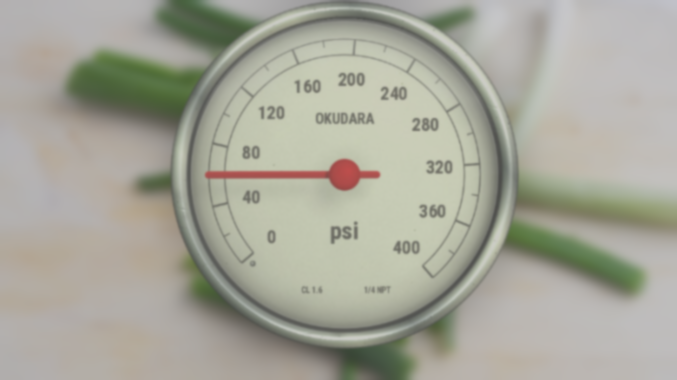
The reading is 60 (psi)
